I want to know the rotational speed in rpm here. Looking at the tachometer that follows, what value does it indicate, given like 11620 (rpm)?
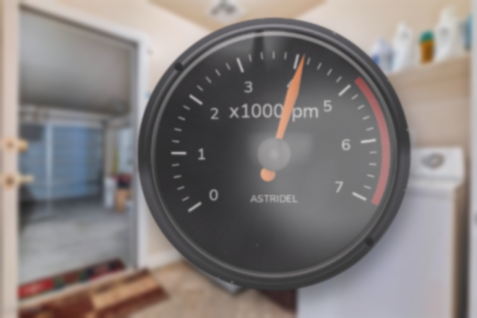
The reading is 4100 (rpm)
